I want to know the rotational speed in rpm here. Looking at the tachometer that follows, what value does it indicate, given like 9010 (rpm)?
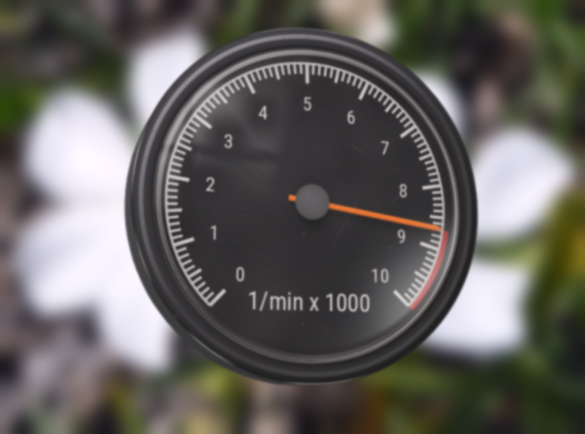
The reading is 8700 (rpm)
